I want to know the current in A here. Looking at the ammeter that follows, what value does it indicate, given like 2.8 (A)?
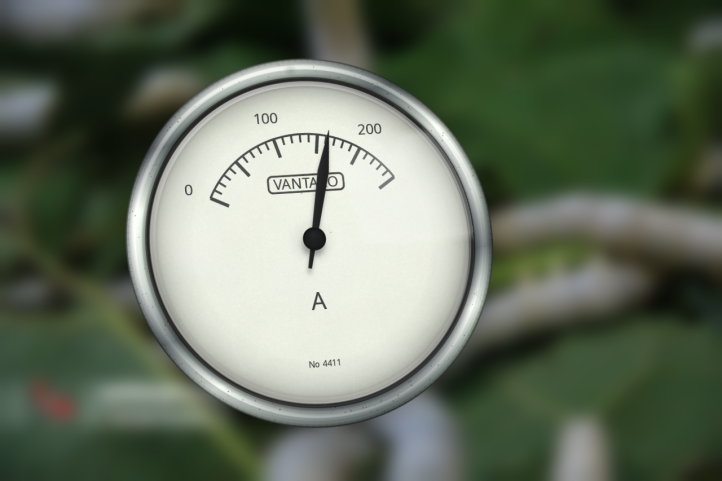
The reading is 160 (A)
